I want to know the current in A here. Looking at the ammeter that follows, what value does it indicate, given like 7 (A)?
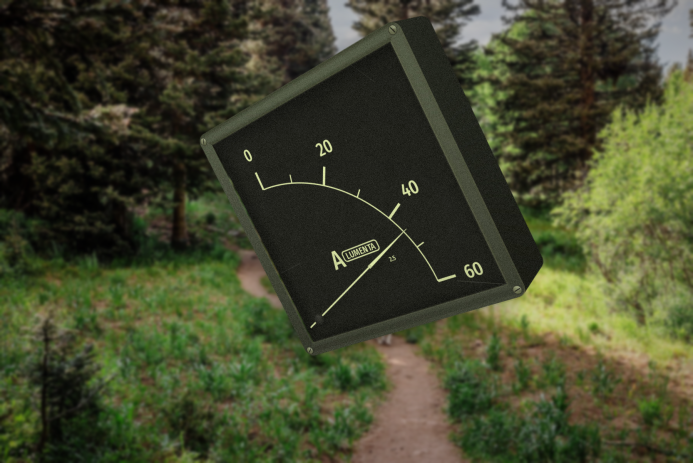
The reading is 45 (A)
